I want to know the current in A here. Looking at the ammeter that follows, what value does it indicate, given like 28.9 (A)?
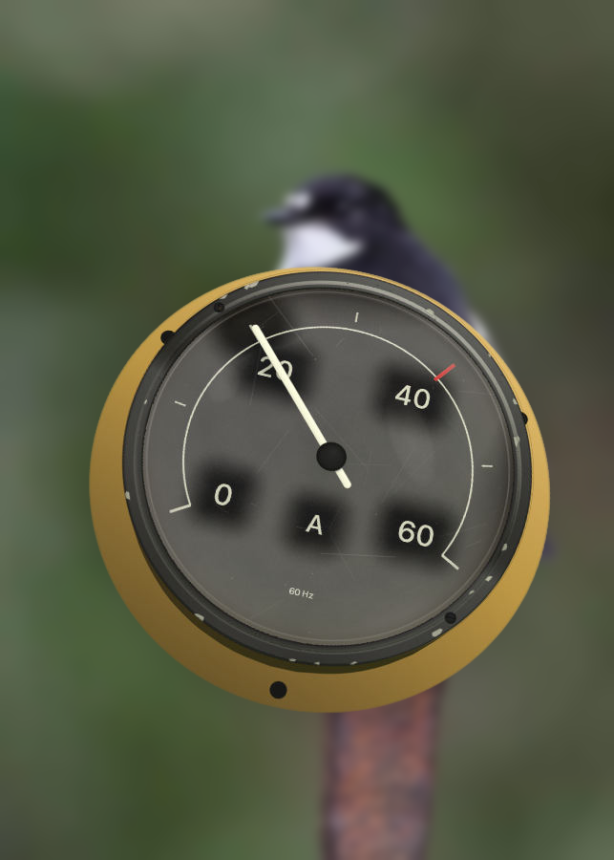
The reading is 20 (A)
